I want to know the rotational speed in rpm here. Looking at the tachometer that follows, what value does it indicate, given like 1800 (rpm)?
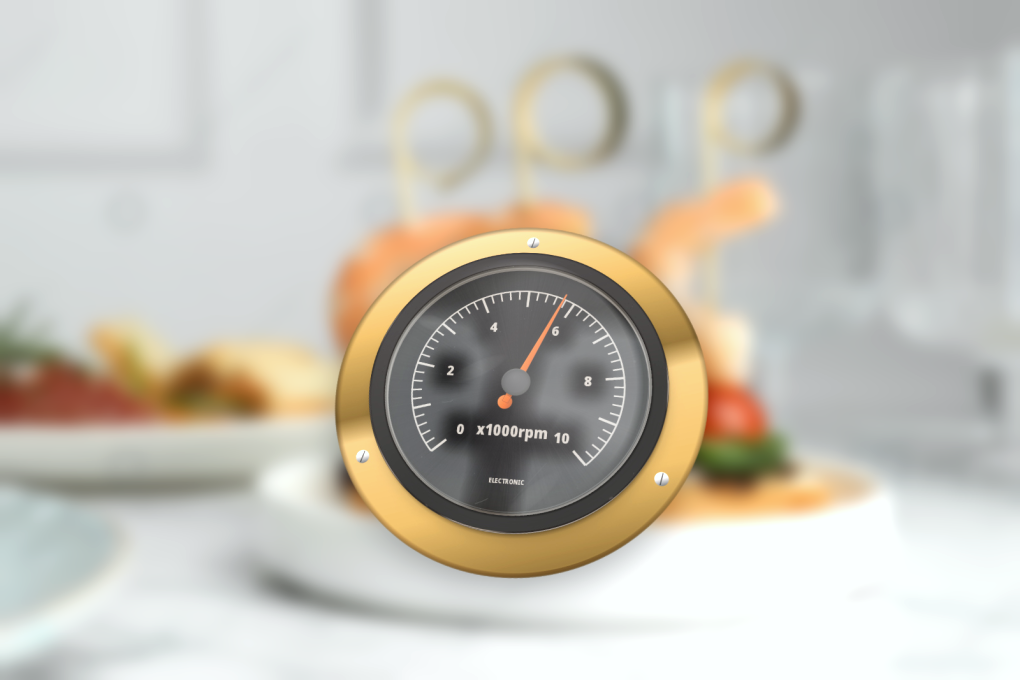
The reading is 5800 (rpm)
